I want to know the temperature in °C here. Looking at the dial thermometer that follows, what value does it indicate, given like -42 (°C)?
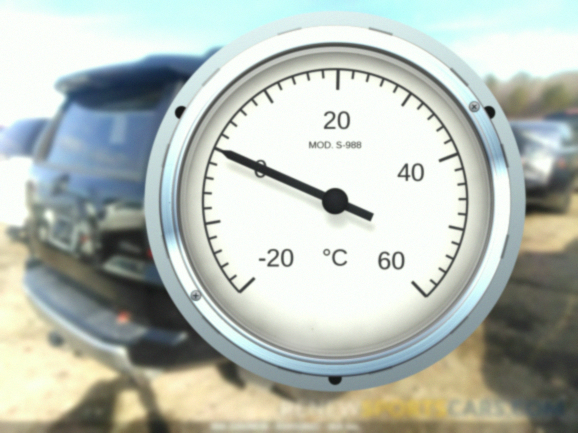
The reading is 0 (°C)
